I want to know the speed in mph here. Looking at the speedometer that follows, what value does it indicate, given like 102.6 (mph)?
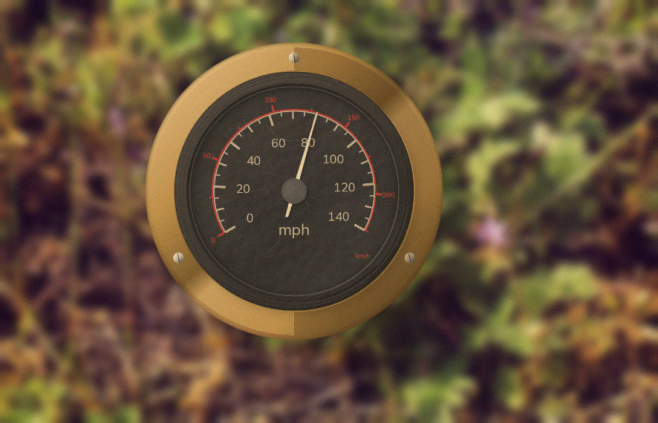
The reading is 80 (mph)
